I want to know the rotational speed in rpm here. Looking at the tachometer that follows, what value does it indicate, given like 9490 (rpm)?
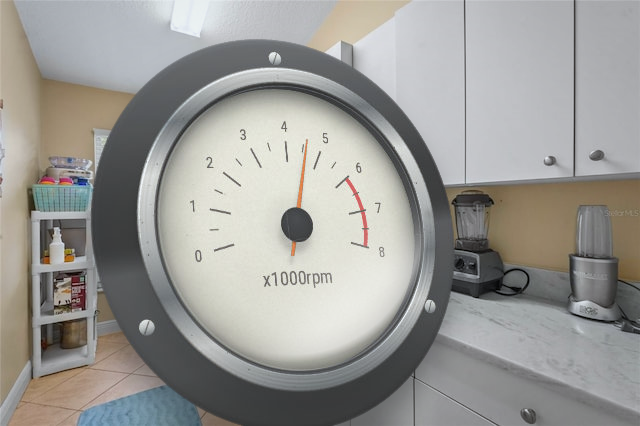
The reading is 4500 (rpm)
